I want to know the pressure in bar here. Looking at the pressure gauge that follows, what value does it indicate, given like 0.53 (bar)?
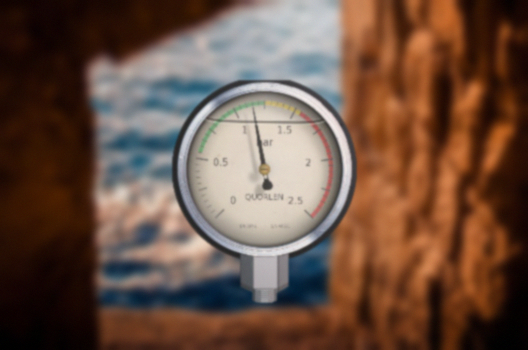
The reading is 1.15 (bar)
